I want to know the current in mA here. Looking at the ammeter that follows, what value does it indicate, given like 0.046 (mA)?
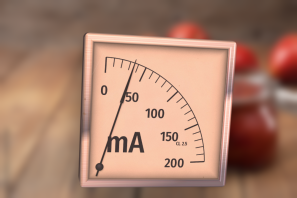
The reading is 35 (mA)
